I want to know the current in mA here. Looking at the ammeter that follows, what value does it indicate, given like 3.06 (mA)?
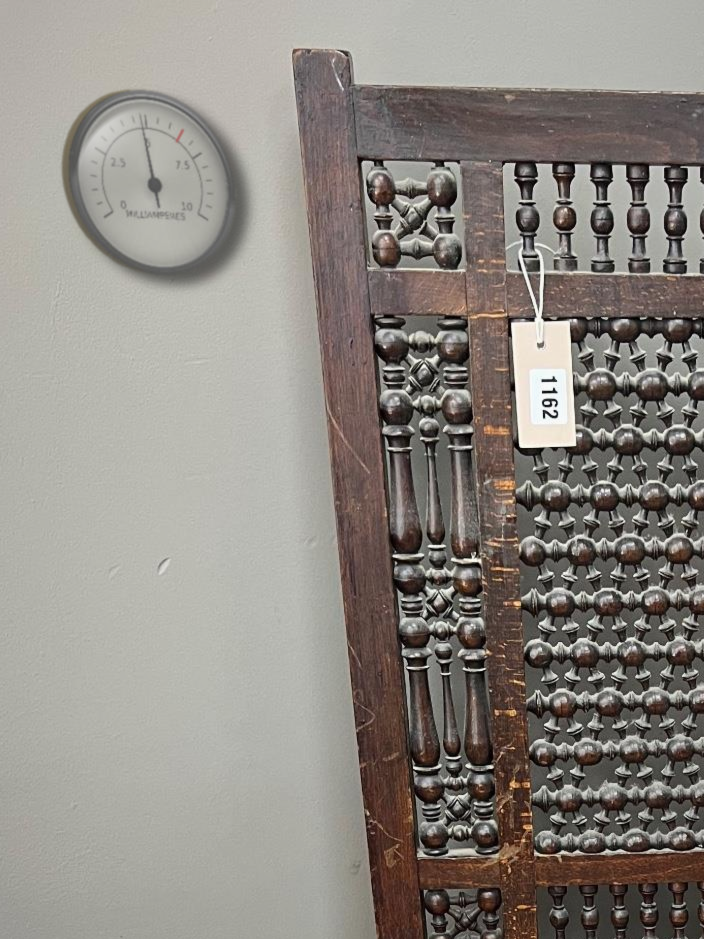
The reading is 4.75 (mA)
